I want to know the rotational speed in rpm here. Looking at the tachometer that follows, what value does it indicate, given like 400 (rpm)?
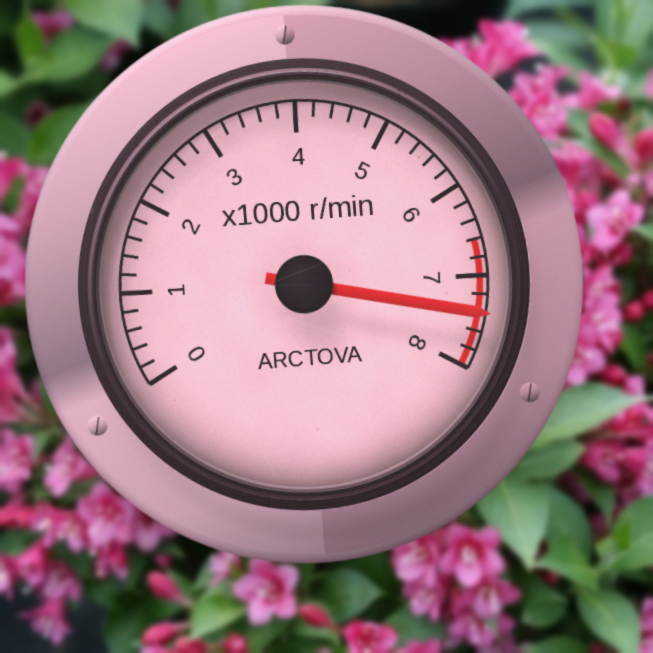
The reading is 7400 (rpm)
